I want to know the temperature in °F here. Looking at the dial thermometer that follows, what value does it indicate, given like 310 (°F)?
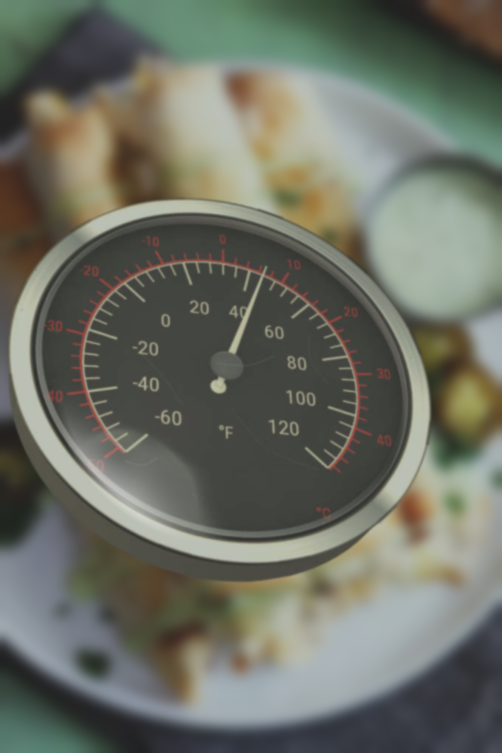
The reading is 44 (°F)
